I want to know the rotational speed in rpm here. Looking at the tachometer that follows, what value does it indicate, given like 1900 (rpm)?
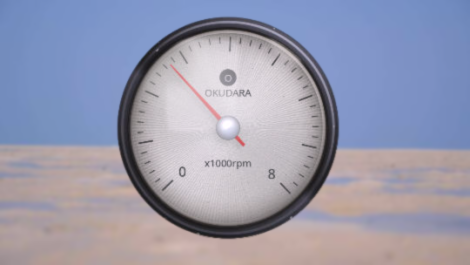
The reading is 2700 (rpm)
